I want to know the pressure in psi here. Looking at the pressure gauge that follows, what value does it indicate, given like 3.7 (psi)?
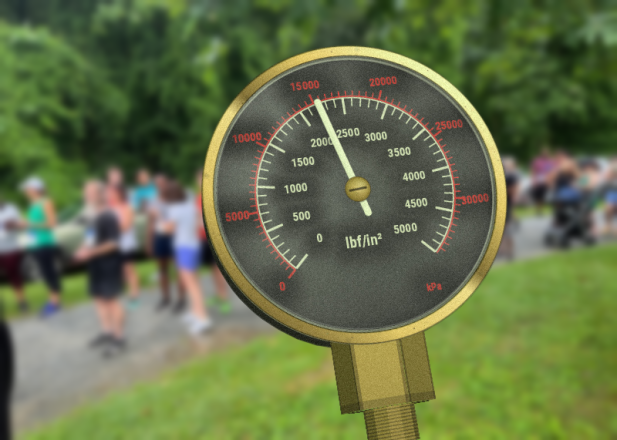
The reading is 2200 (psi)
